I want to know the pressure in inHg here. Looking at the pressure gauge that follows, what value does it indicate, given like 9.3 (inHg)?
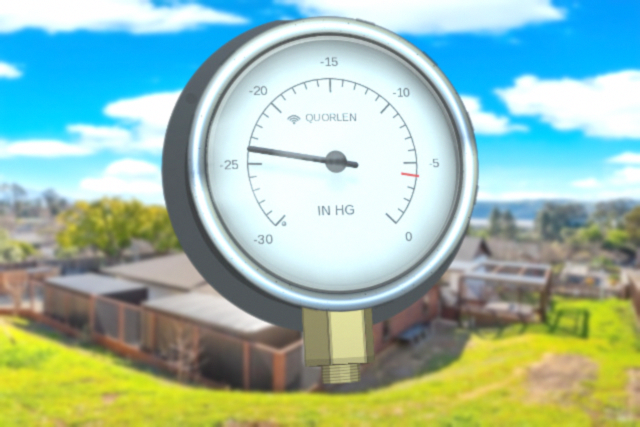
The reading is -24 (inHg)
